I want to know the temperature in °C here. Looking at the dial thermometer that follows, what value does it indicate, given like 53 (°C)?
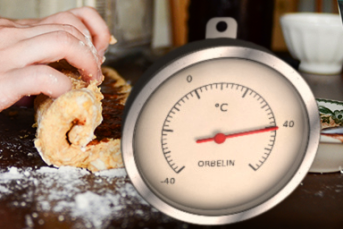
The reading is 40 (°C)
